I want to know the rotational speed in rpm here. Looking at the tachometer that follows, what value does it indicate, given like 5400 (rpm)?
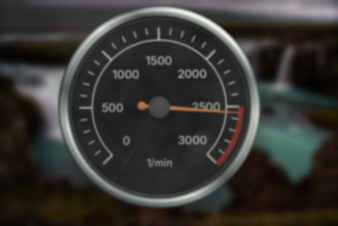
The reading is 2550 (rpm)
